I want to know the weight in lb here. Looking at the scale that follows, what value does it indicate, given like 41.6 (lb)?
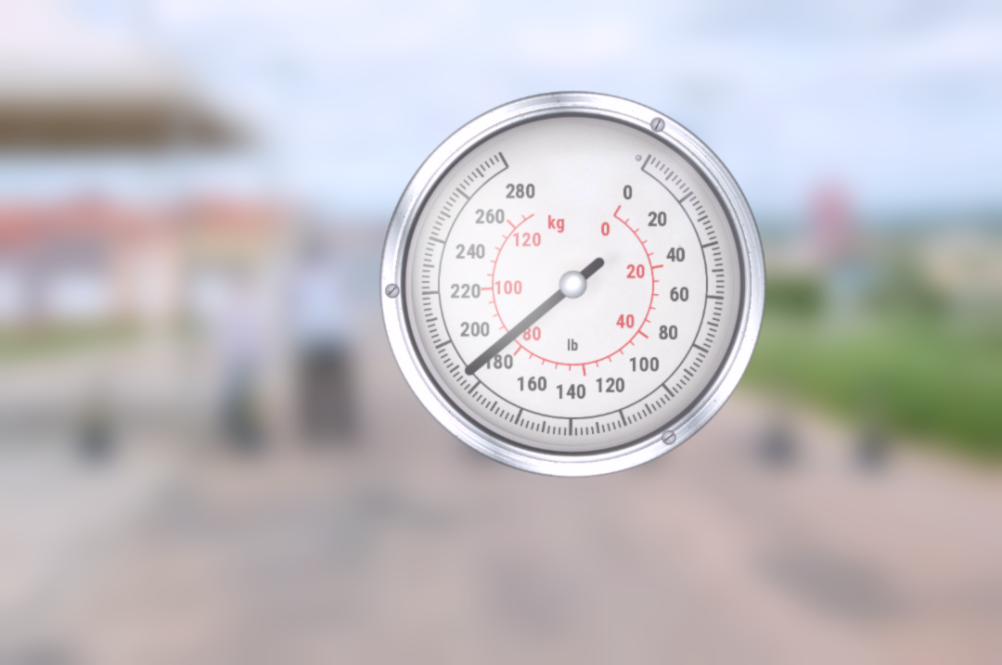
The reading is 186 (lb)
